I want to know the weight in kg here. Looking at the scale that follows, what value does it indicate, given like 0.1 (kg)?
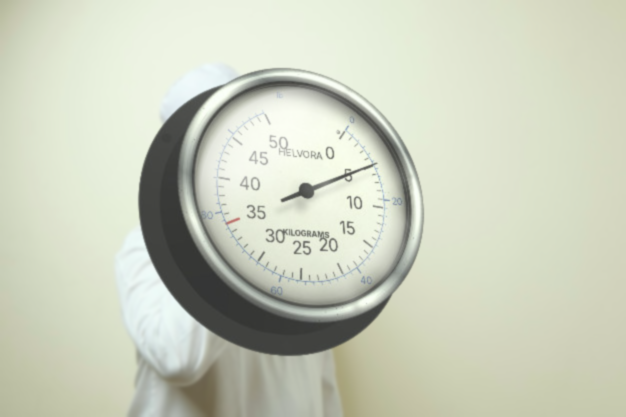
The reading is 5 (kg)
